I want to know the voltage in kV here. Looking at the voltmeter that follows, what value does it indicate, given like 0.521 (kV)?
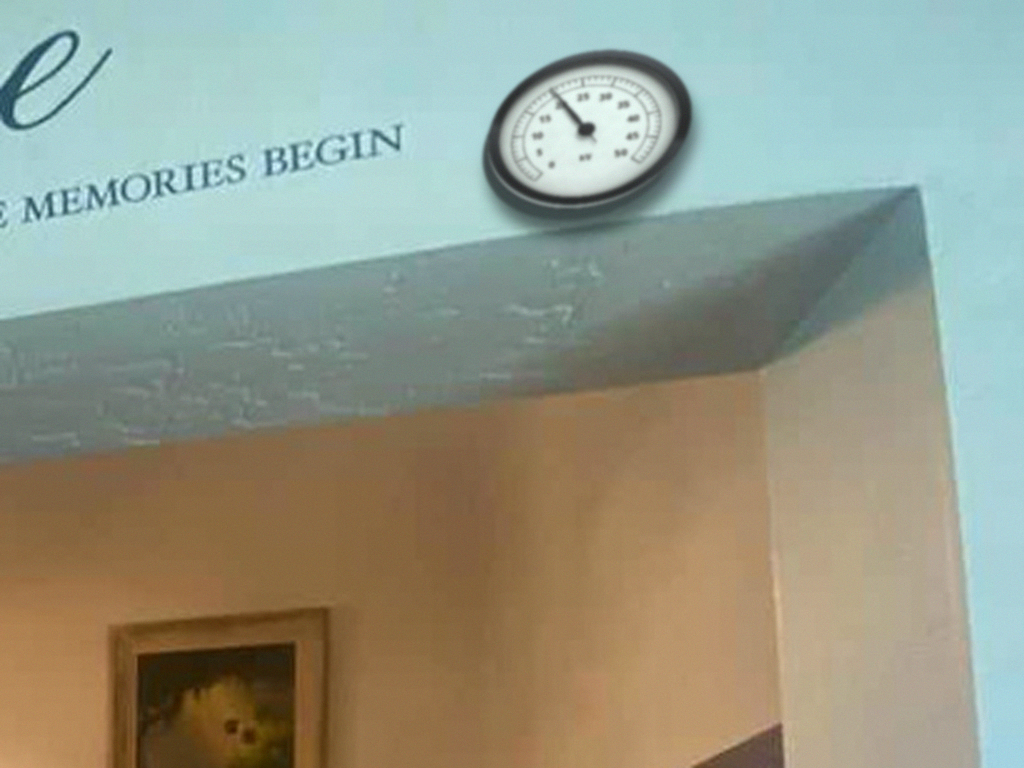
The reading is 20 (kV)
